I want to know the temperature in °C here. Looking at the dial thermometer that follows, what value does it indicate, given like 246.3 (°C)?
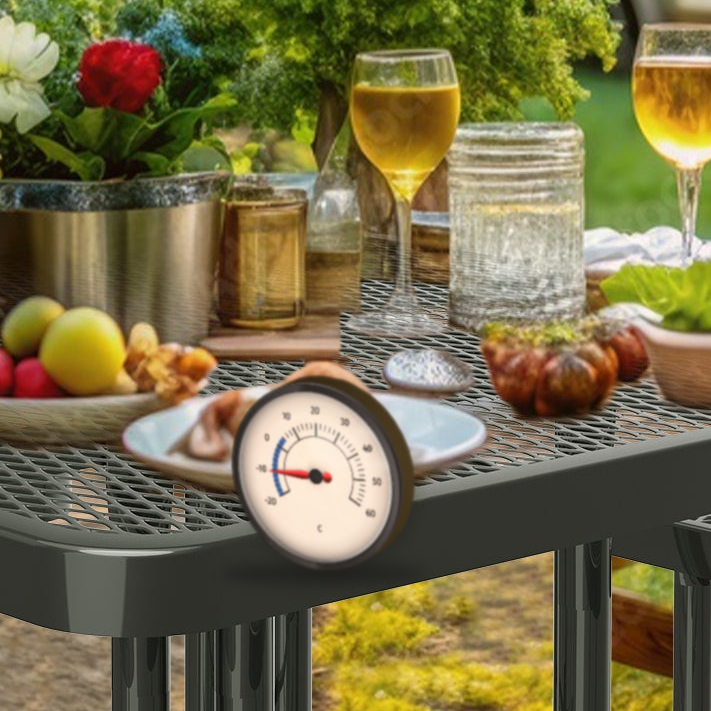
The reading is -10 (°C)
